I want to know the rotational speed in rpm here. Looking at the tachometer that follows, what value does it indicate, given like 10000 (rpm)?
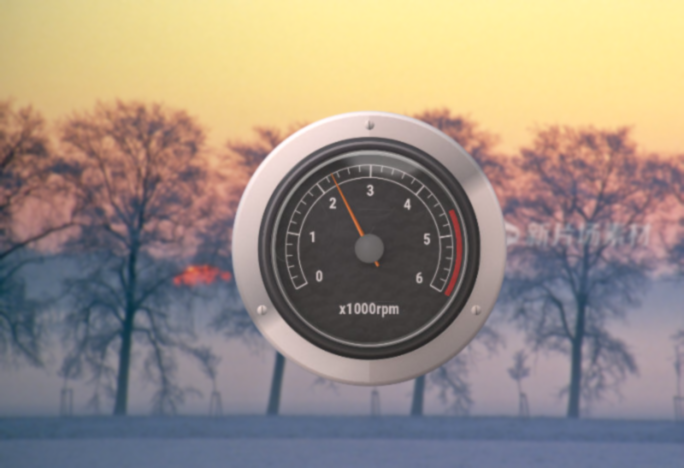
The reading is 2300 (rpm)
